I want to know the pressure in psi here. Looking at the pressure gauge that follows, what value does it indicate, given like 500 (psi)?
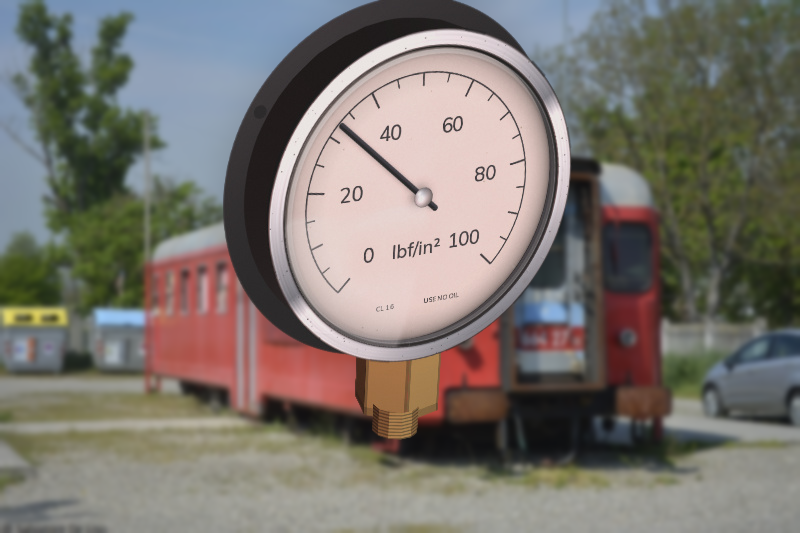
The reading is 32.5 (psi)
